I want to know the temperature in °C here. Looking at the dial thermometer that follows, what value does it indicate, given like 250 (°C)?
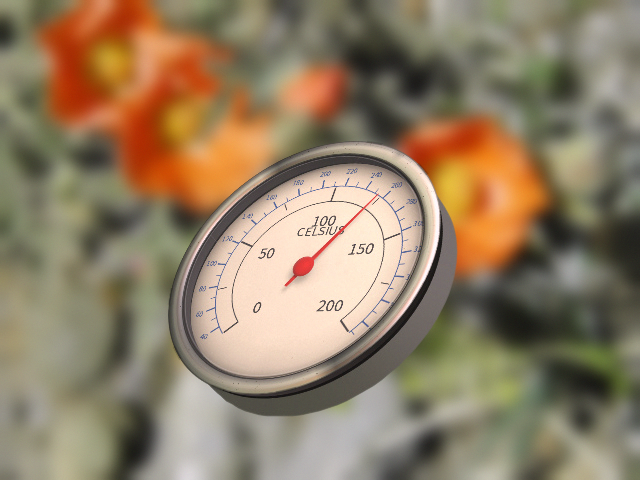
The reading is 125 (°C)
